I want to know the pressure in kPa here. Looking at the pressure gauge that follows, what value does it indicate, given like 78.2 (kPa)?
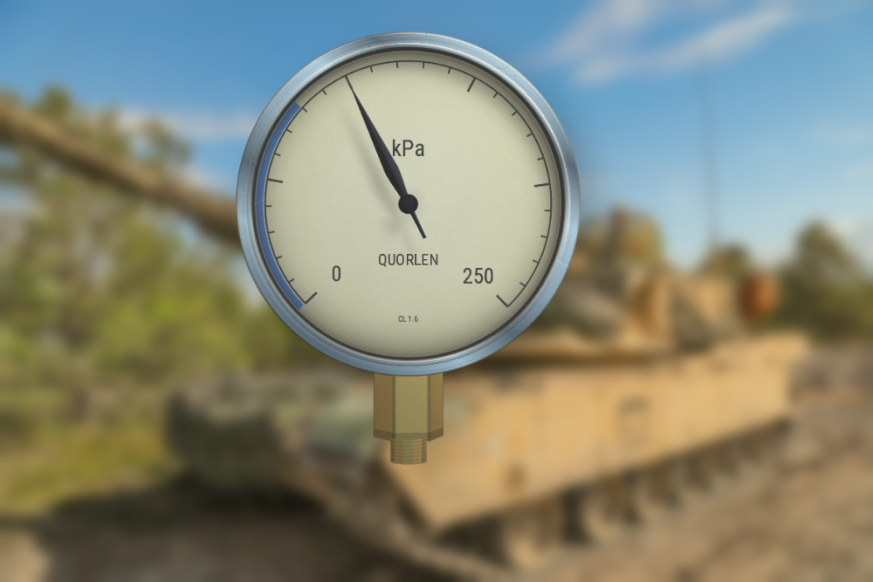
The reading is 100 (kPa)
